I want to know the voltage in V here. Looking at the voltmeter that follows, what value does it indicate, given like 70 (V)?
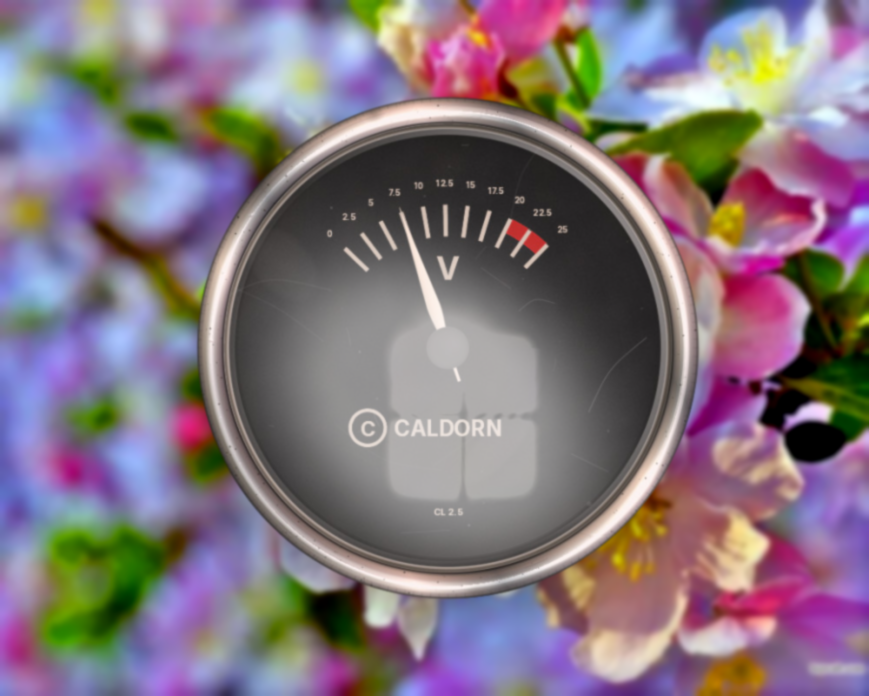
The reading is 7.5 (V)
